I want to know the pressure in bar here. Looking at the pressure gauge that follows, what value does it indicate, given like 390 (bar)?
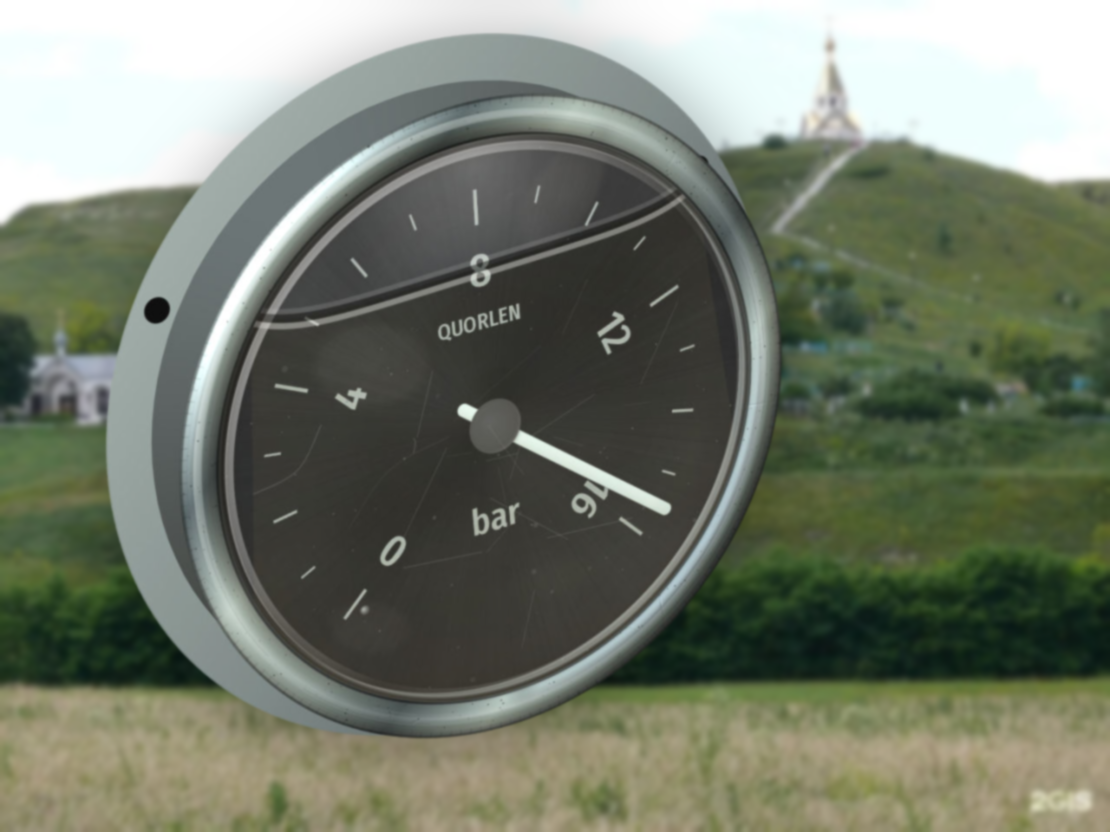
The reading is 15.5 (bar)
